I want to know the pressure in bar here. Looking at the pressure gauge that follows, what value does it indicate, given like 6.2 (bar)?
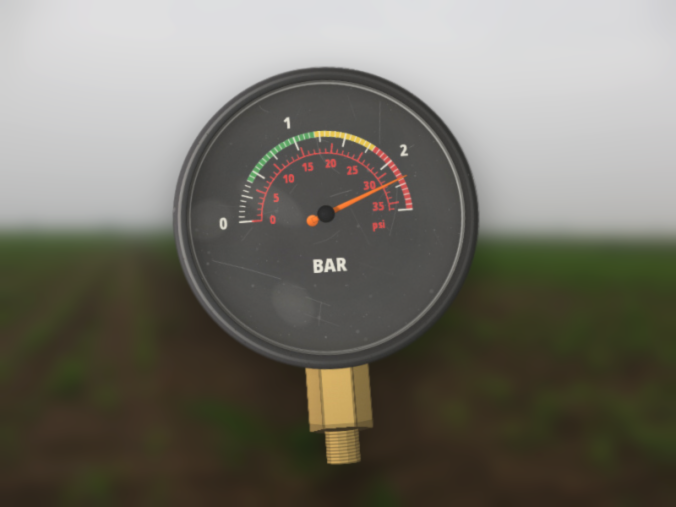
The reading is 2.2 (bar)
